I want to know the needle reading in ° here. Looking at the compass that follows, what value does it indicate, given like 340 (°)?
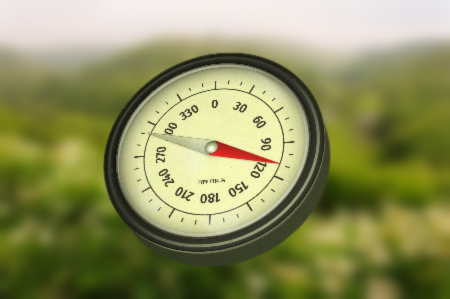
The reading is 110 (°)
